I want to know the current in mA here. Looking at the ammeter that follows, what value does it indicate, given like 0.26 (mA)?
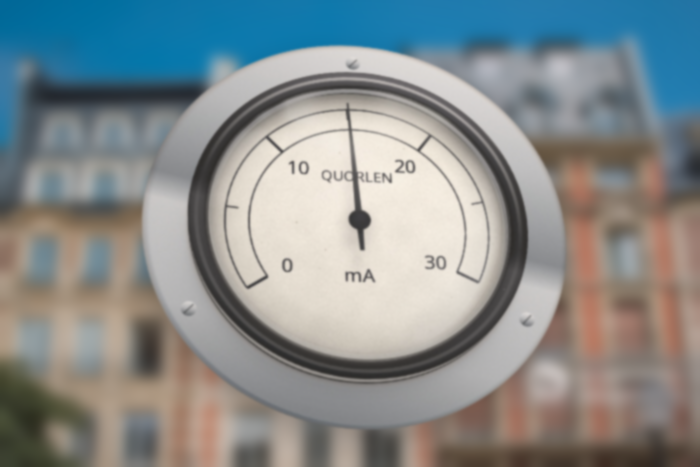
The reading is 15 (mA)
